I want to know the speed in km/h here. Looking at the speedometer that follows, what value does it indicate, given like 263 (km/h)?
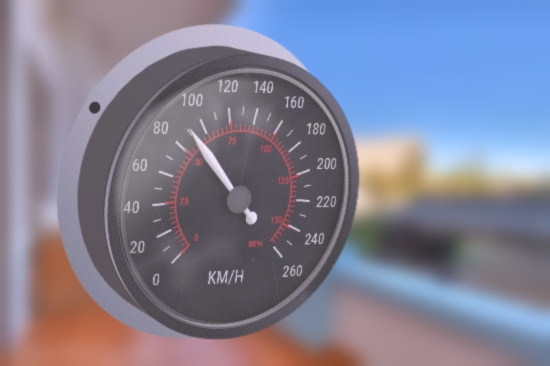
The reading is 90 (km/h)
